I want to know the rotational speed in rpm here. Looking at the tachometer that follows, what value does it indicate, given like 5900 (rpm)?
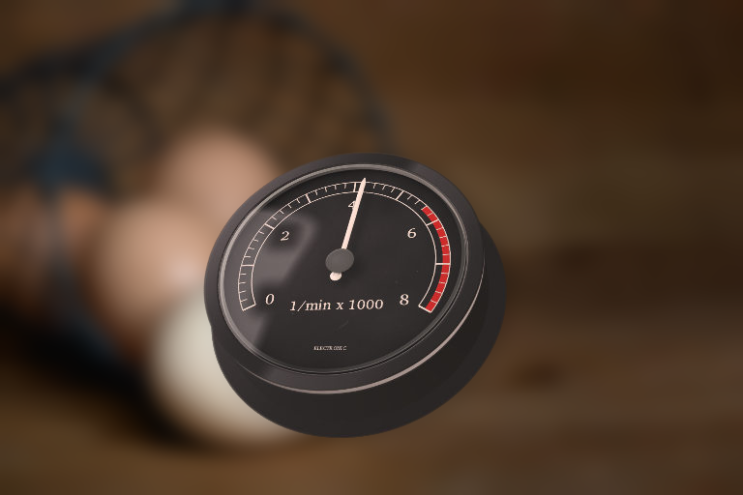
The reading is 4200 (rpm)
